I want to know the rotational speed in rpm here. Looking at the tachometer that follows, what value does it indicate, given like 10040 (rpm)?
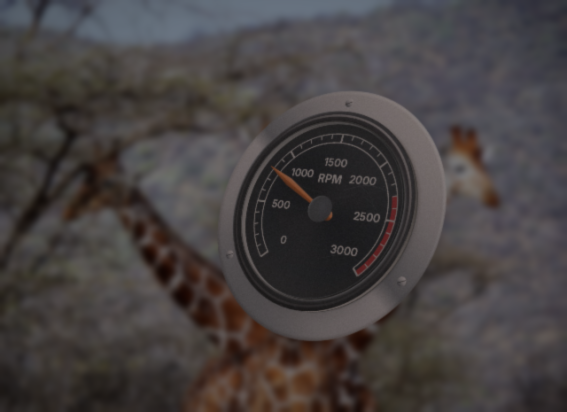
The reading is 800 (rpm)
